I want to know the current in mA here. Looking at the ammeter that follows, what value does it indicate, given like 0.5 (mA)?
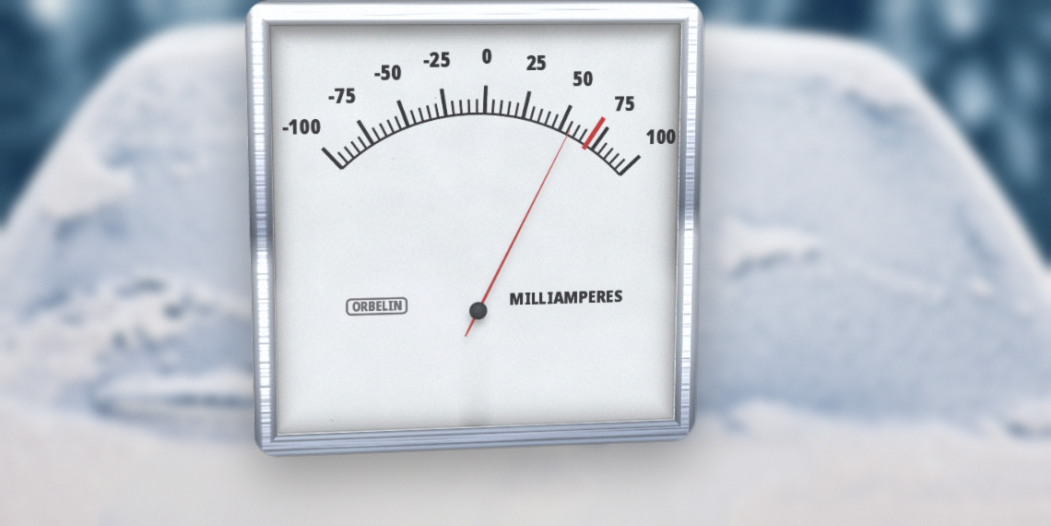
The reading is 55 (mA)
